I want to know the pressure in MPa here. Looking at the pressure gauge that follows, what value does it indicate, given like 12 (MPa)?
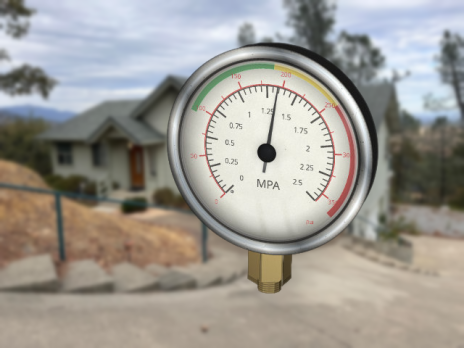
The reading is 1.35 (MPa)
